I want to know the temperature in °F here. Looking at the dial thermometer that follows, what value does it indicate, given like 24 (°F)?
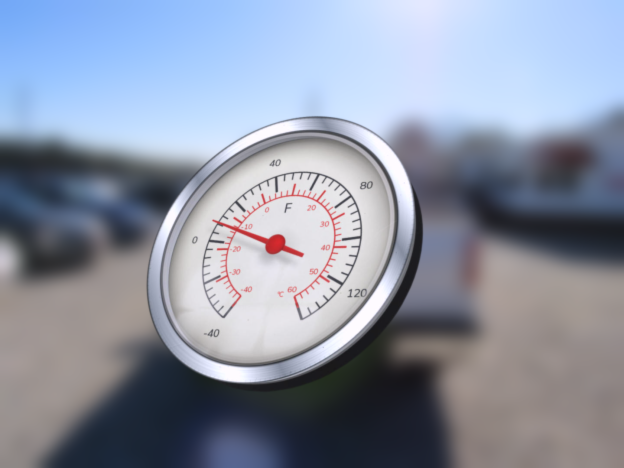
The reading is 8 (°F)
